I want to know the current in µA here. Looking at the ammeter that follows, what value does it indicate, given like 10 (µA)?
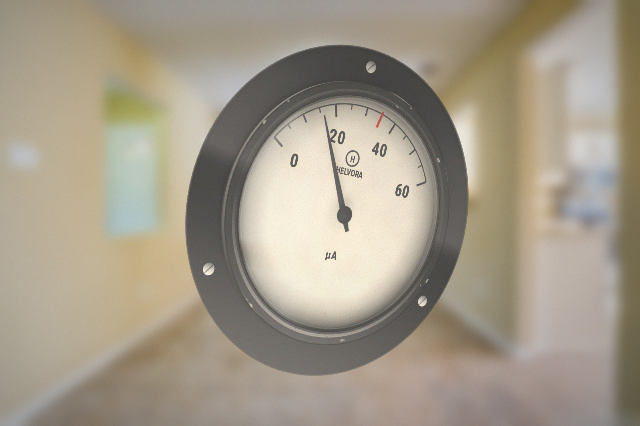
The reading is 15 (µA)
